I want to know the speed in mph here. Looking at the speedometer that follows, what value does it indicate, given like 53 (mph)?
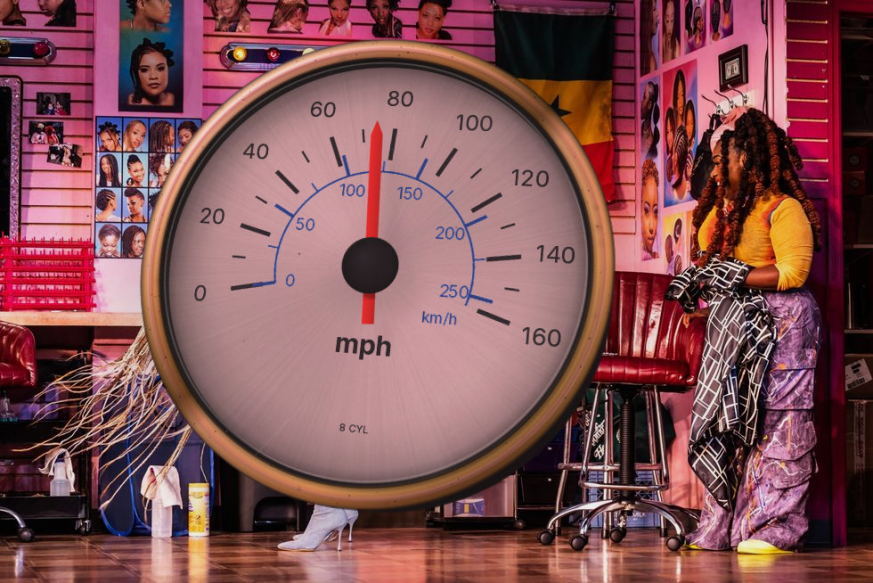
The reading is 75 (mph)
